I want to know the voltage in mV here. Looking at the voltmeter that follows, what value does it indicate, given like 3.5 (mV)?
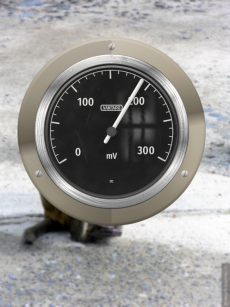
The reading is 190 (mV)
